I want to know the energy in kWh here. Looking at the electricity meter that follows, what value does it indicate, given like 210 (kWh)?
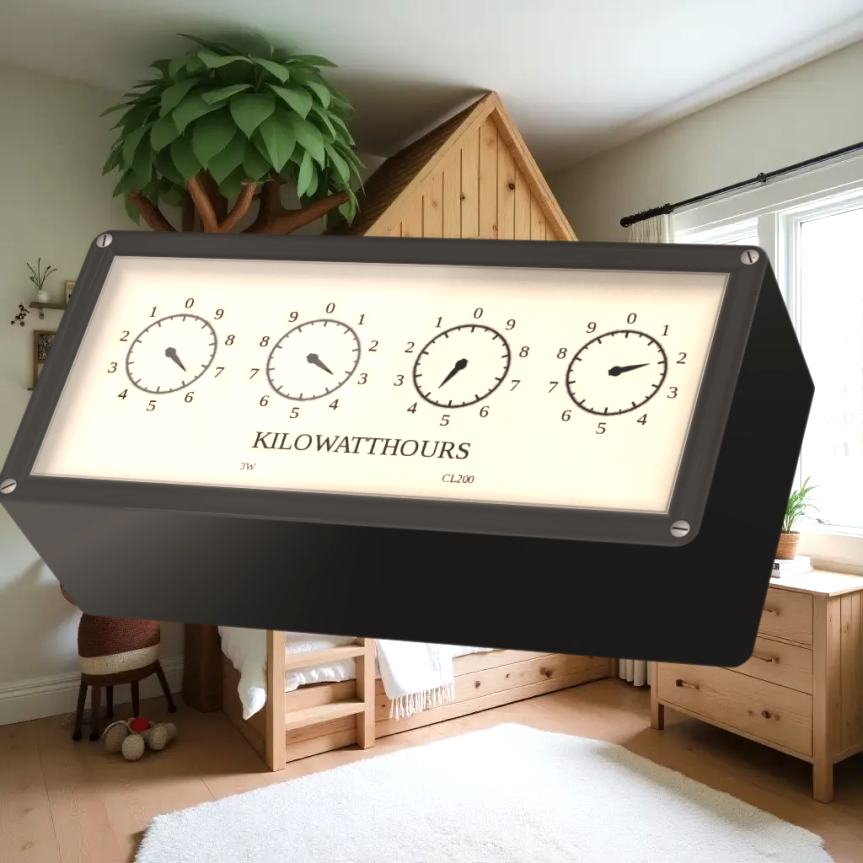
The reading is 6342 (kWh)
